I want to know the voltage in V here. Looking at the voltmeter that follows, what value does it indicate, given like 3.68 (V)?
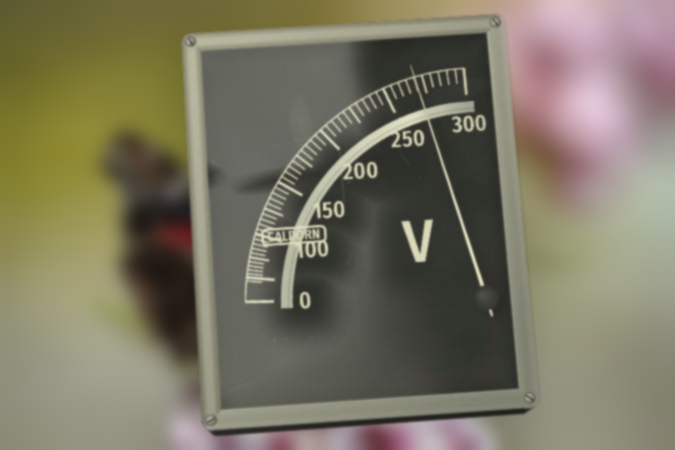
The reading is 270 (V)
